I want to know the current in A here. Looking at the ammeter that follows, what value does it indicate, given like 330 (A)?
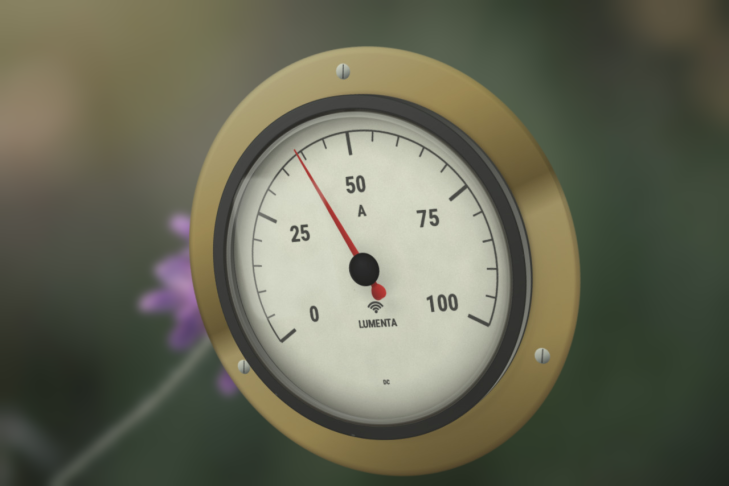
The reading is 40 (A)
